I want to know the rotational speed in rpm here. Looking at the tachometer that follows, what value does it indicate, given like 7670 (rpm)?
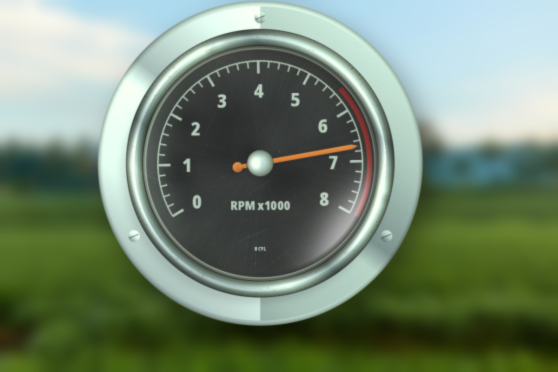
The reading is 6700 (rpm)
